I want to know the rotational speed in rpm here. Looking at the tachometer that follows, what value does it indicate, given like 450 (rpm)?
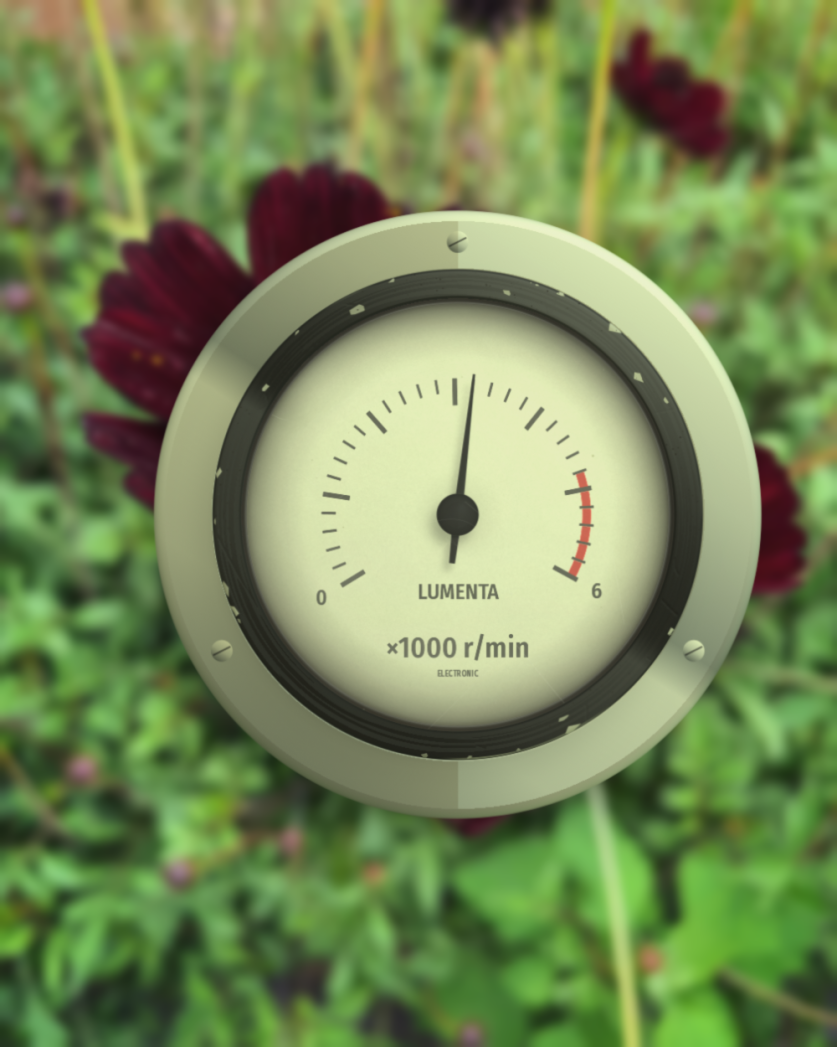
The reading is 3200 (rpm)
